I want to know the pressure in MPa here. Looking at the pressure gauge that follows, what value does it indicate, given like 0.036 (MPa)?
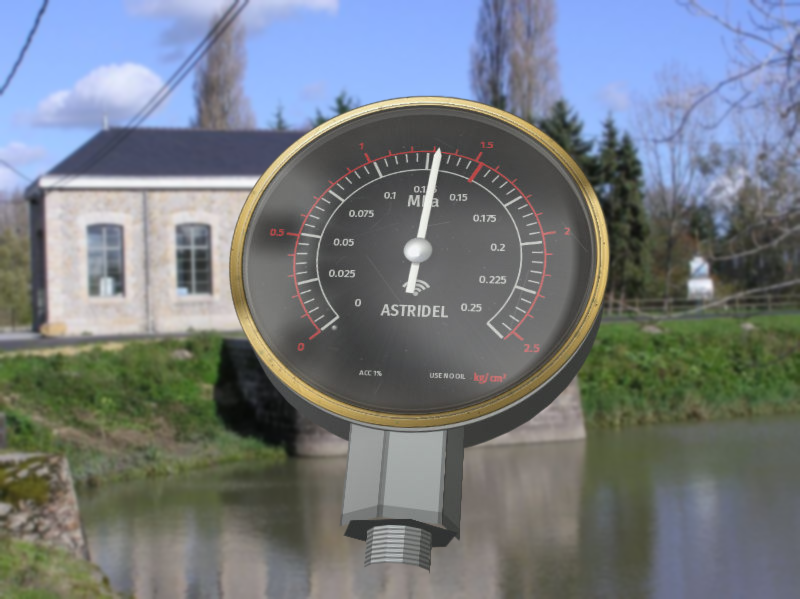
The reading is 0.13 (MPa)
